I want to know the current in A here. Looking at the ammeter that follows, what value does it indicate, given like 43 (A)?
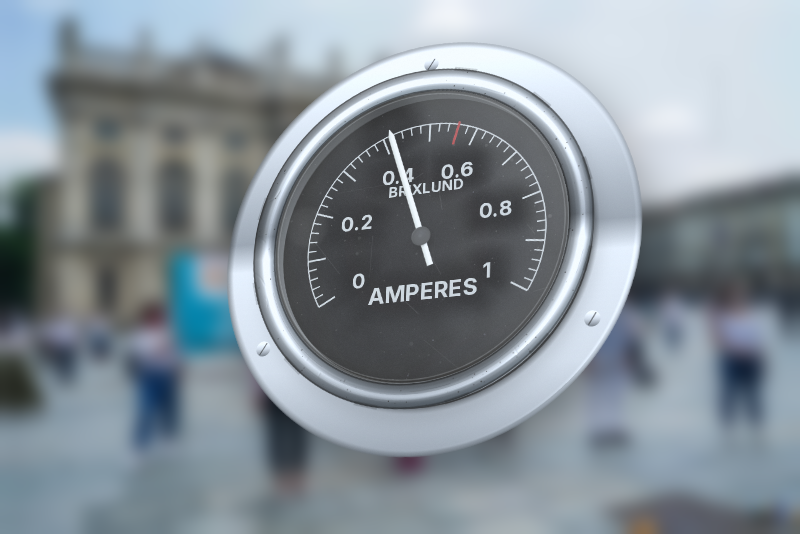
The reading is 0.42 (A)
